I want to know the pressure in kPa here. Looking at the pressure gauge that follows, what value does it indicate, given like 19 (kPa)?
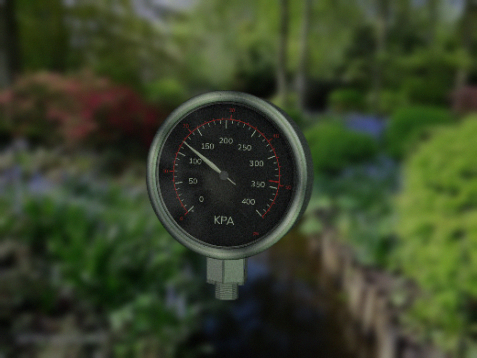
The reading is 120 (kPa)
